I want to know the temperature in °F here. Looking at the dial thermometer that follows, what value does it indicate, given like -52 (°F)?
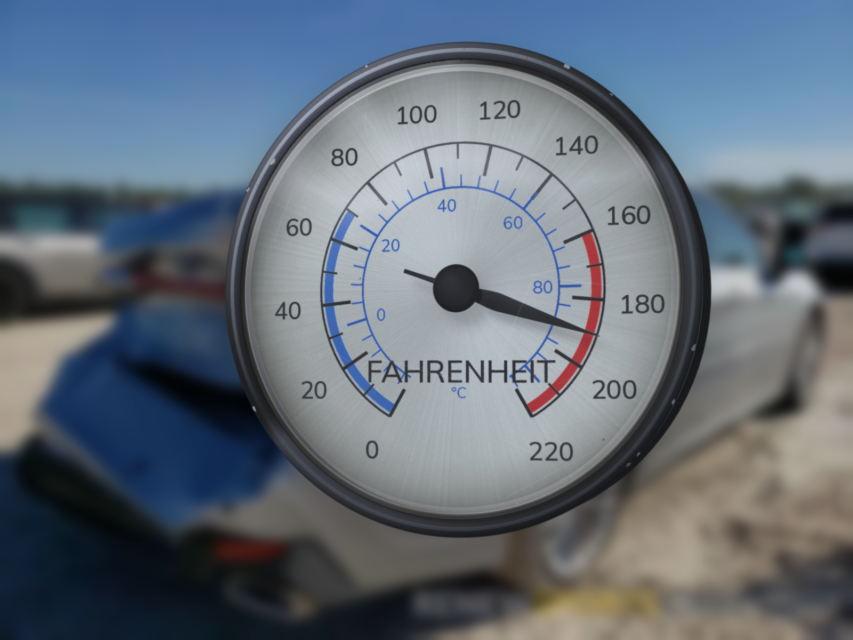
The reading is 190 (°F)
